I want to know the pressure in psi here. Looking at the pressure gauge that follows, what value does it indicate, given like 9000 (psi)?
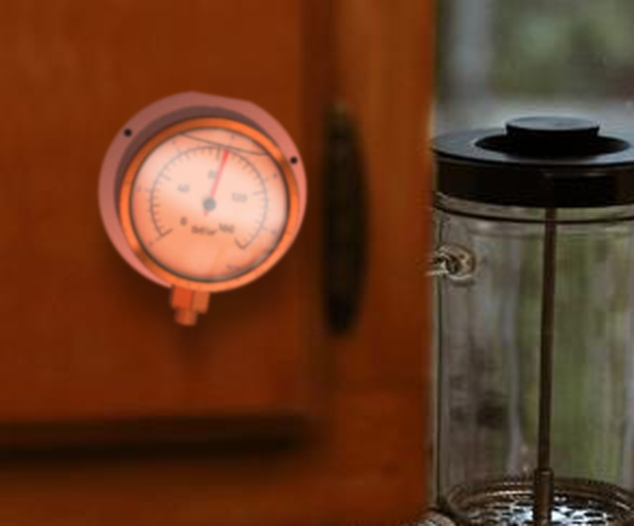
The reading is 85 (psi)
